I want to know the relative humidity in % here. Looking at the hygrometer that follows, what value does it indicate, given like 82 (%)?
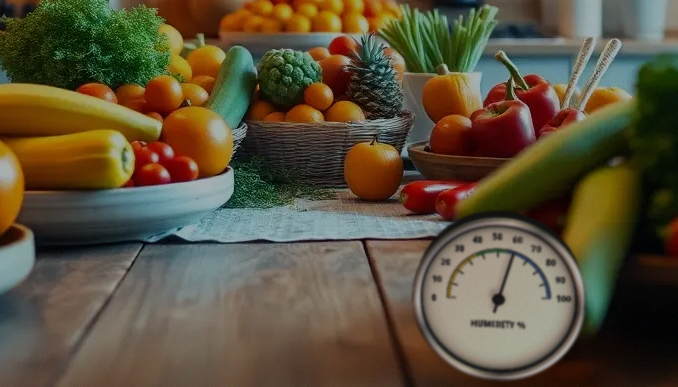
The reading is 60 (%)
